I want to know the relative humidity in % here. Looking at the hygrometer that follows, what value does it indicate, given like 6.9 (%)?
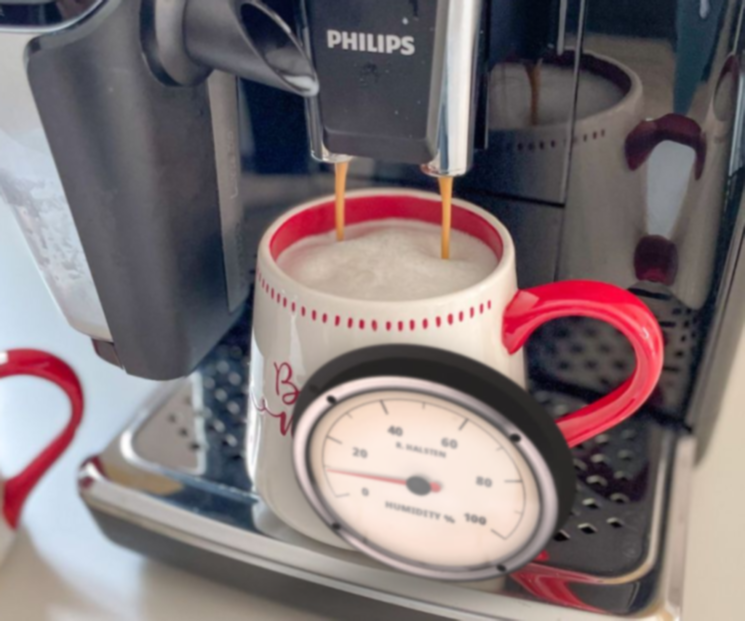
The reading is 10 (%)
